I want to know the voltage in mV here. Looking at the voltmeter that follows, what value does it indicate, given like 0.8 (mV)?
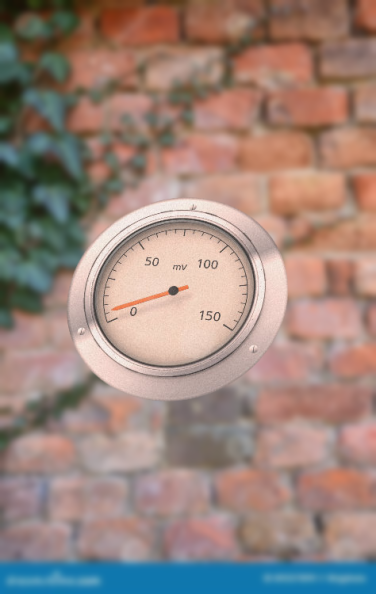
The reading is 5 (mV)
